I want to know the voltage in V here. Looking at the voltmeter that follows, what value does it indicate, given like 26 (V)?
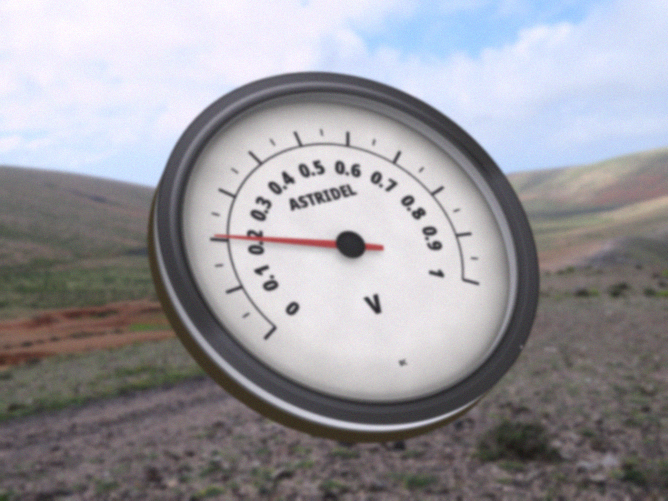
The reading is 0.2 (V)
